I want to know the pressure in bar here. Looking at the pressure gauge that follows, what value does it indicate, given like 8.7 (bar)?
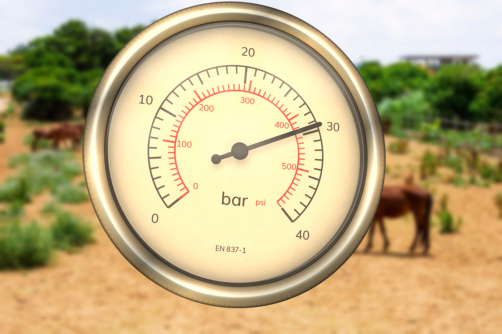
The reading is 29.5 (bar)
